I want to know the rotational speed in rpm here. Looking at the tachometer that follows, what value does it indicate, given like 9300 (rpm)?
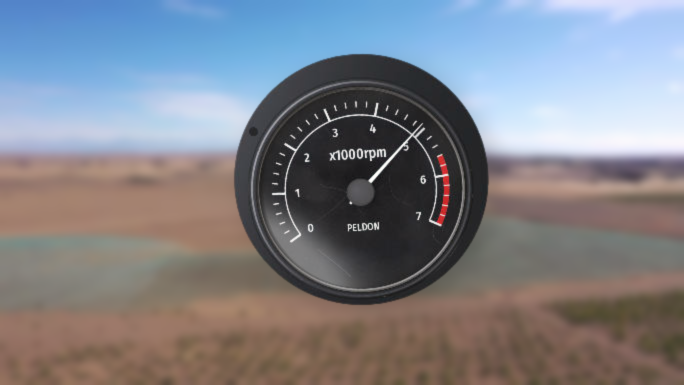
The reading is 4900 (rpm)
